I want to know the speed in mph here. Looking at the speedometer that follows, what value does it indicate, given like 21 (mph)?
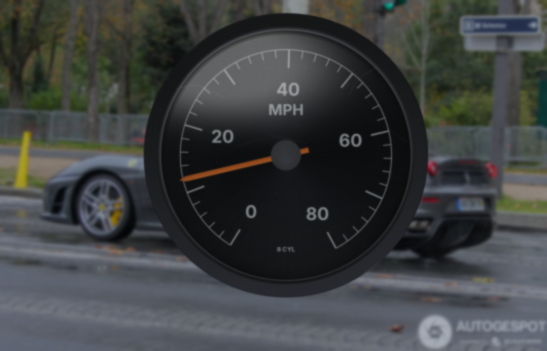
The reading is 12 (mph)
